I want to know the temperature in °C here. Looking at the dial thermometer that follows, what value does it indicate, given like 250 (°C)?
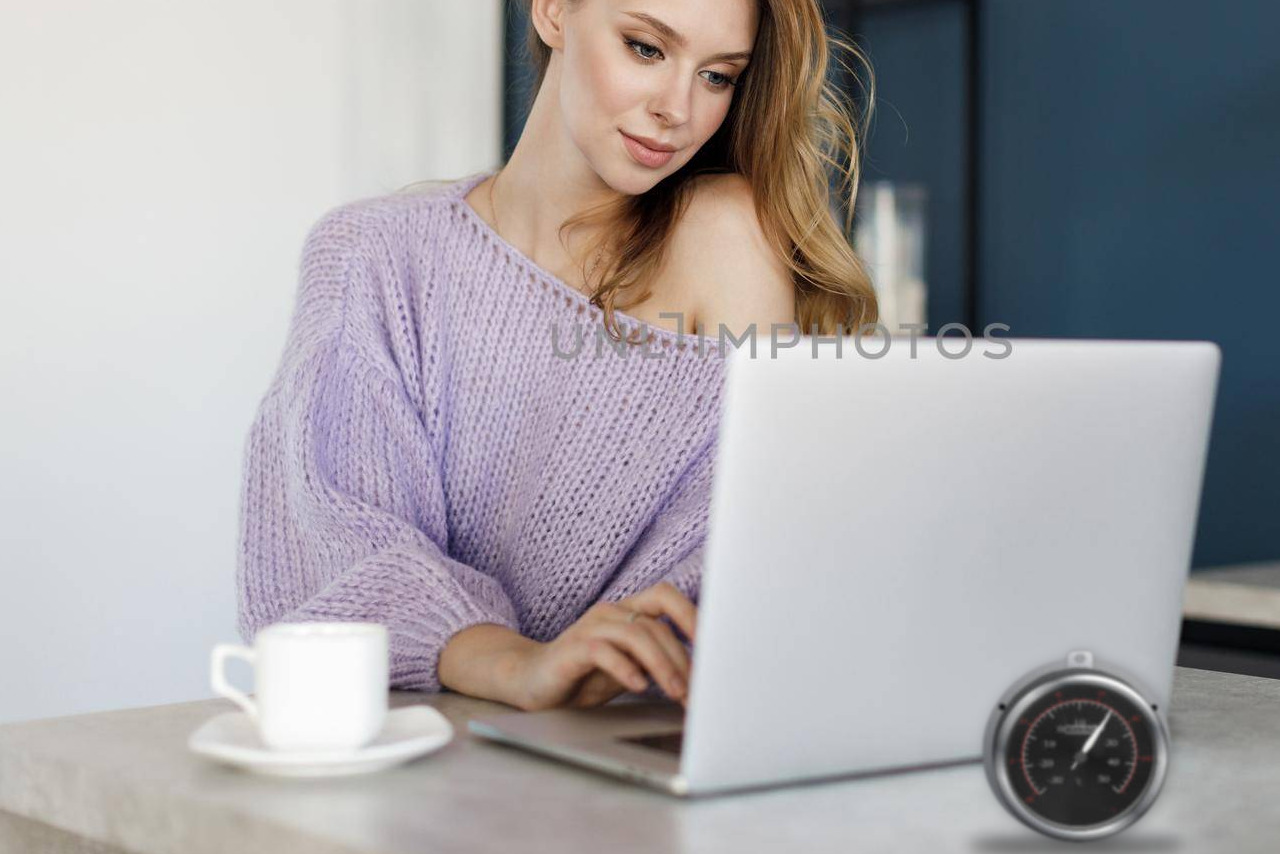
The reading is 20 (°C)
